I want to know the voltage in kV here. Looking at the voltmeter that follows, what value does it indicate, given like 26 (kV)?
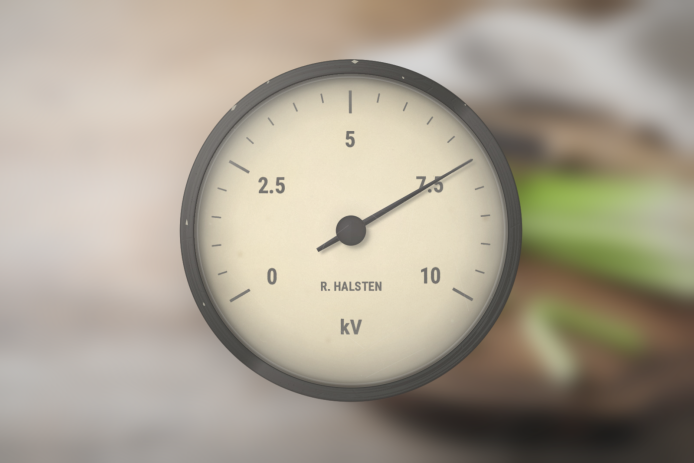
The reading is 7.5 (kV)
